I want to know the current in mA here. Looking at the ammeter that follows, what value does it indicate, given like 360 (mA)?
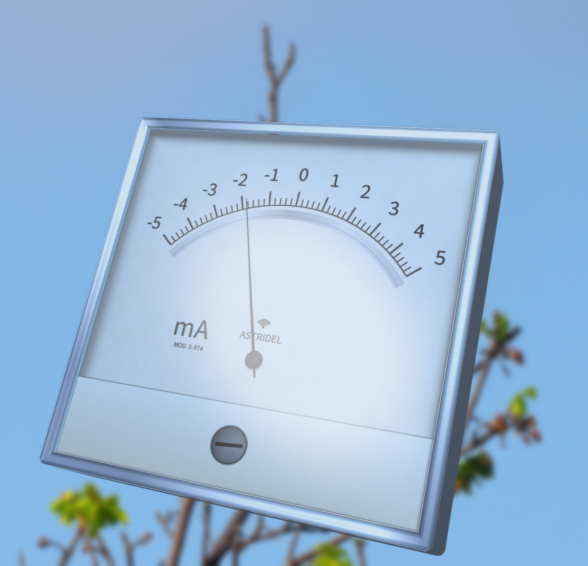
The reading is -1.8 (mA)
